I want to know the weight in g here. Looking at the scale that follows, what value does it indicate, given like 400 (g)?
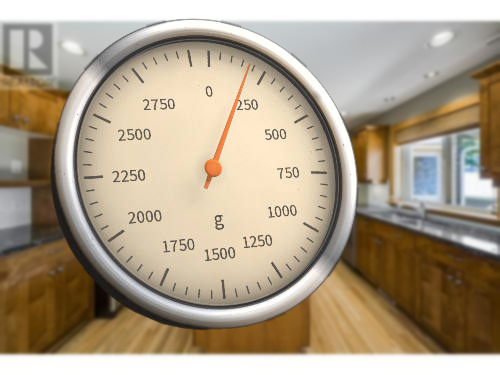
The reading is 175 (g)
